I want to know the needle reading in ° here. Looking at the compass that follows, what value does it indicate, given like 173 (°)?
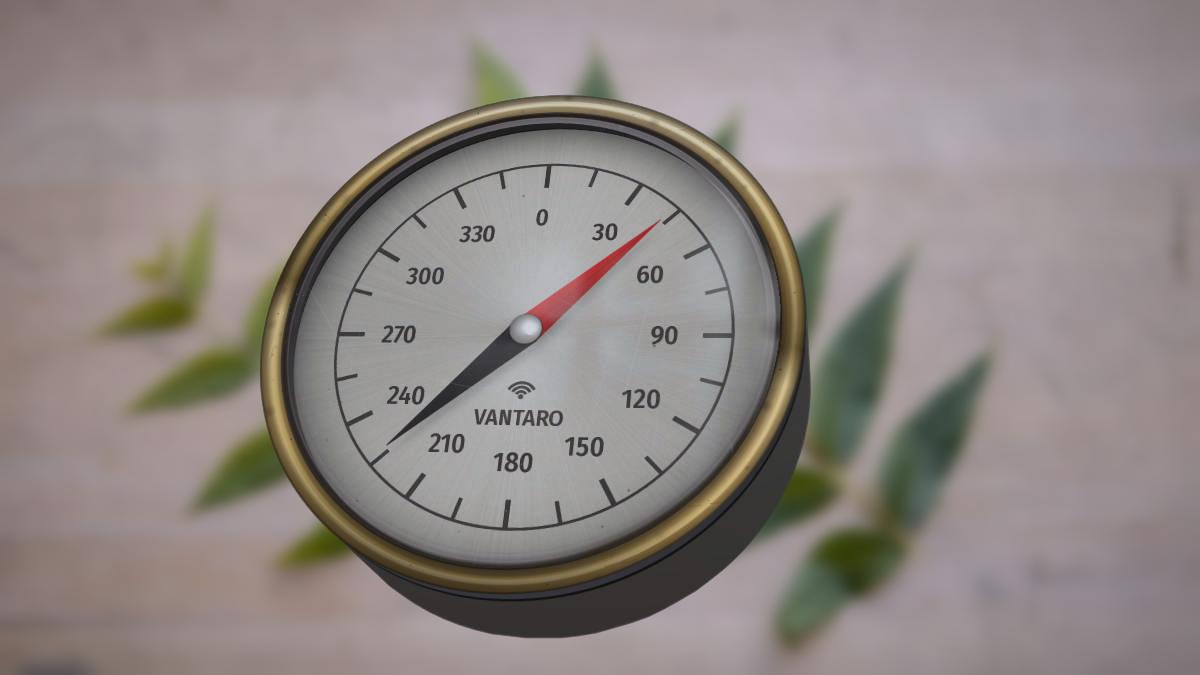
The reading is 45 (°)
